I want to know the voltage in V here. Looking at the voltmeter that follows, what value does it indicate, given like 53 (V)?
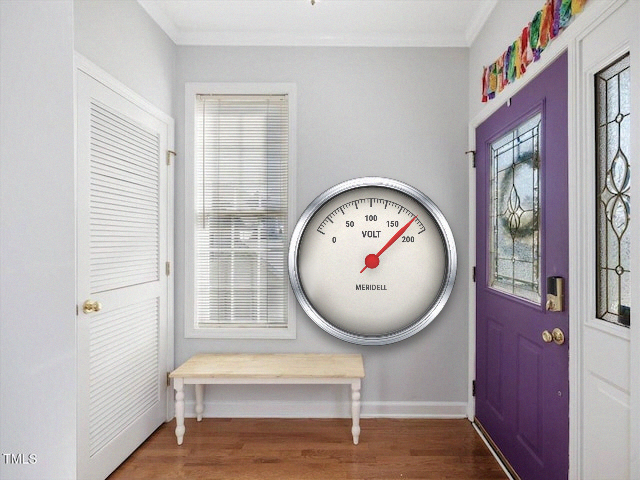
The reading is 175 (V)
